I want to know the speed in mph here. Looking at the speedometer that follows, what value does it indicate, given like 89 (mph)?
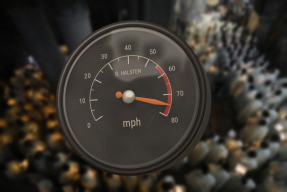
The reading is 75 (mph)
